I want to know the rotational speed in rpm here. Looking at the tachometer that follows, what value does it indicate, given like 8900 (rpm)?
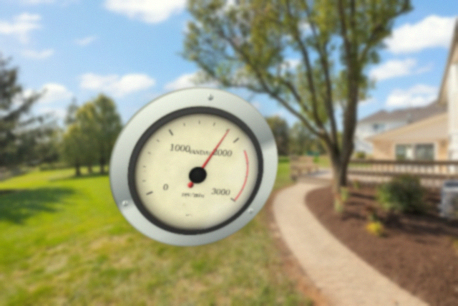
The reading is 1800 (rpm)
